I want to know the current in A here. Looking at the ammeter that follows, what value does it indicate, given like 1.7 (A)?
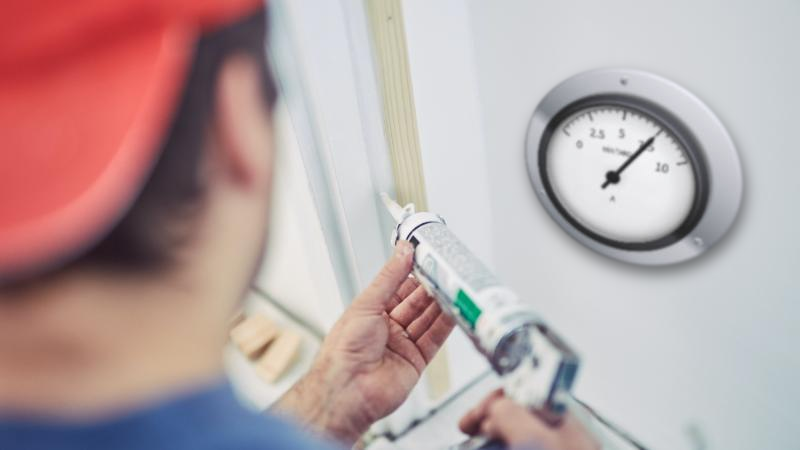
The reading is 7.5 (A)
